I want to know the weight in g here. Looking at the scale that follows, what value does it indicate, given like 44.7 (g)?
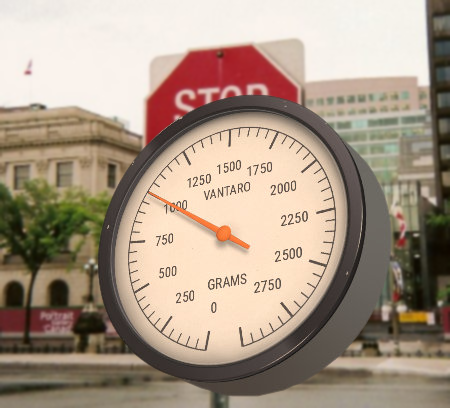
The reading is 1000 (g)
